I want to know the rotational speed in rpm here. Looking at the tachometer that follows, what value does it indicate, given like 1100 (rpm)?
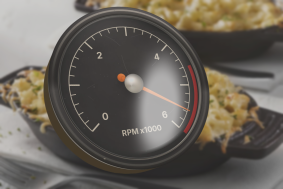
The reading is 5600 (rpm)
